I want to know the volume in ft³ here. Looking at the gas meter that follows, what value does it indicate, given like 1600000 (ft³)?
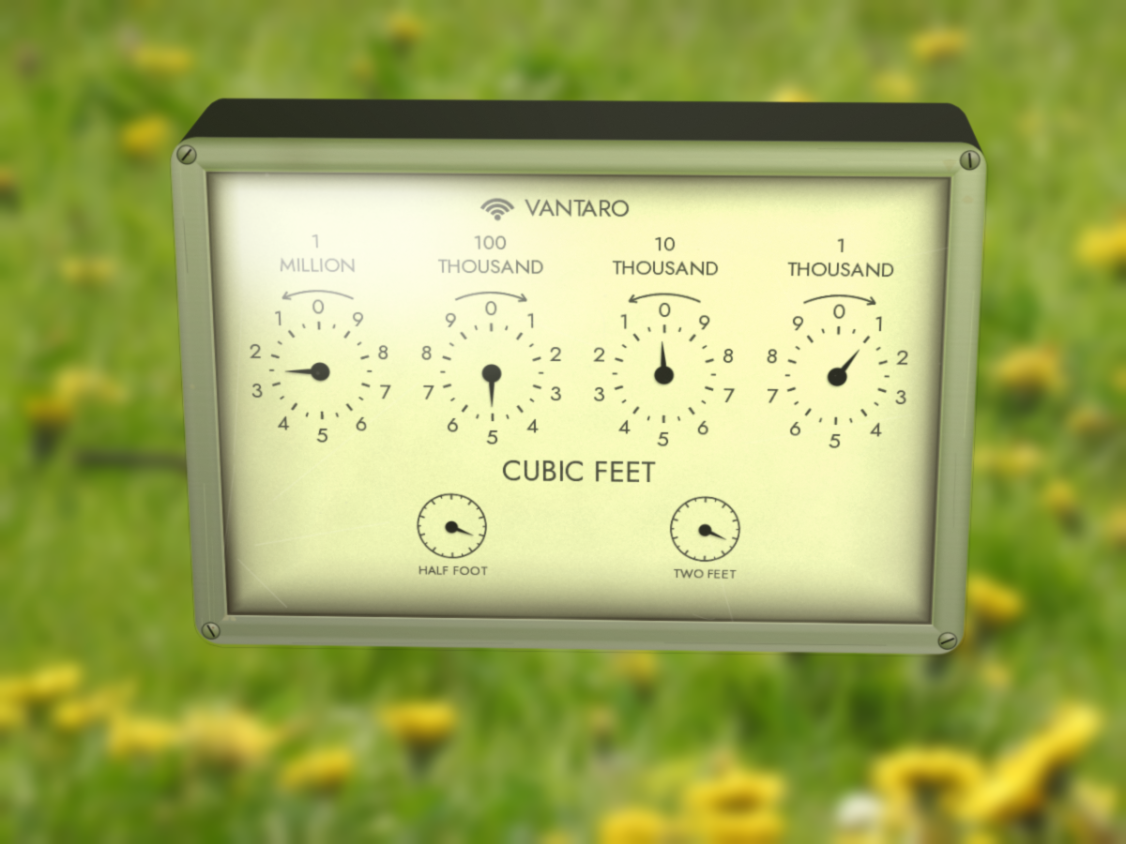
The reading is 250100 (ft³)
